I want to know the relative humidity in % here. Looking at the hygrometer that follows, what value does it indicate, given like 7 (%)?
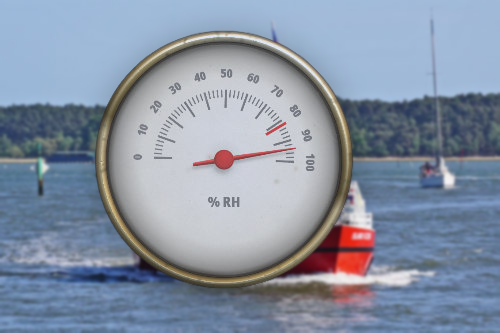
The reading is 94 (%)
